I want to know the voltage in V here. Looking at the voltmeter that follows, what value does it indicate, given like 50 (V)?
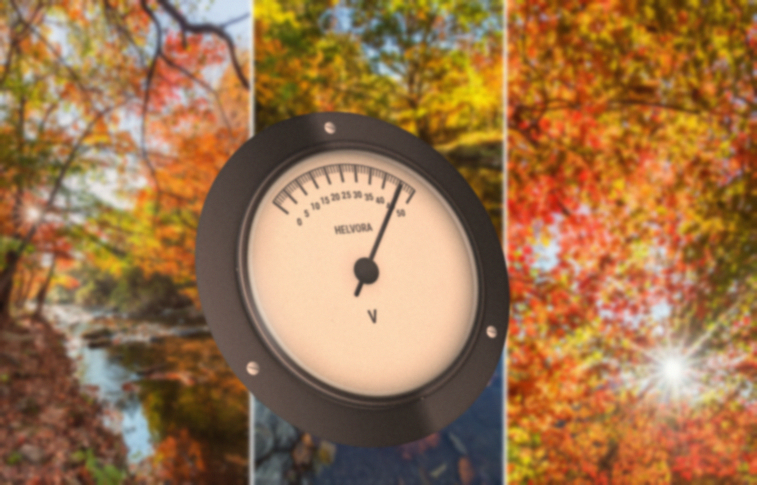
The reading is 45 (V)
